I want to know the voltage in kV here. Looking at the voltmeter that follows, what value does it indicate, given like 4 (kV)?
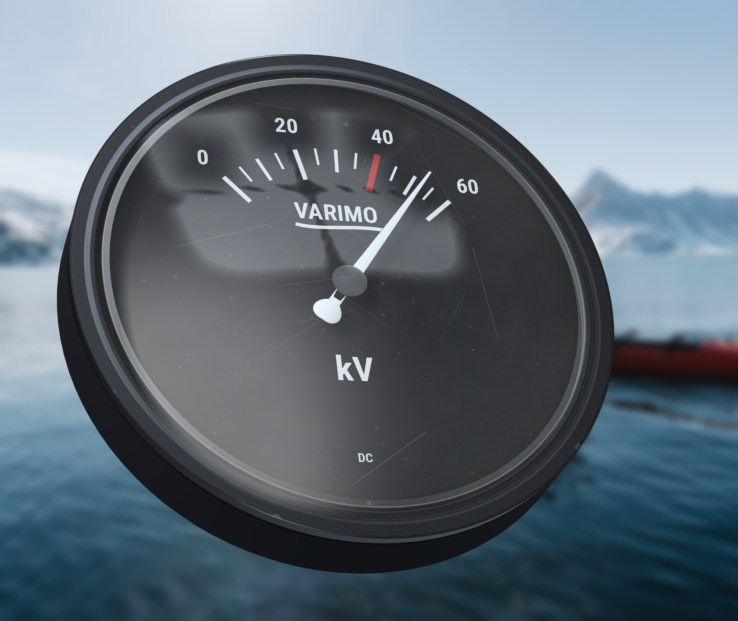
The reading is 52.5 (kV)
